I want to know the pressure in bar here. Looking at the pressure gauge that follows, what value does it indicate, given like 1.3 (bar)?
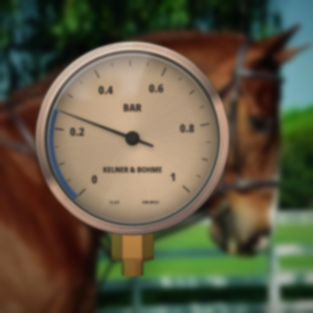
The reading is 0.25 (bar)
